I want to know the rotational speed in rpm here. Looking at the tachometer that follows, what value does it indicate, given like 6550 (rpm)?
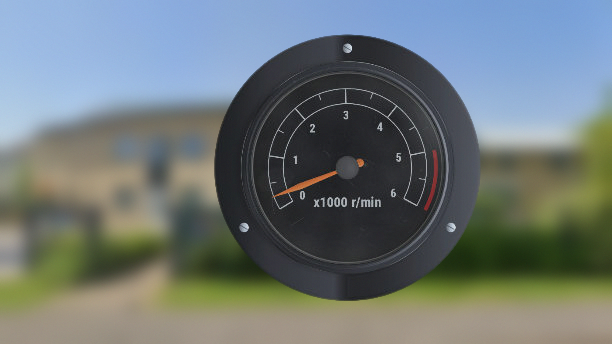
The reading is 250 (rpm)
